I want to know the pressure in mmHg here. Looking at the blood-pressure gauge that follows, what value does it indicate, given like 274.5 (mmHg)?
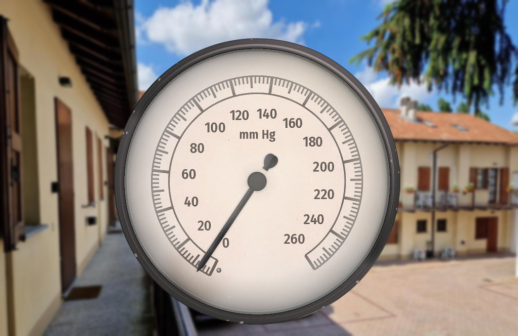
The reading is 6 (mmHg)
